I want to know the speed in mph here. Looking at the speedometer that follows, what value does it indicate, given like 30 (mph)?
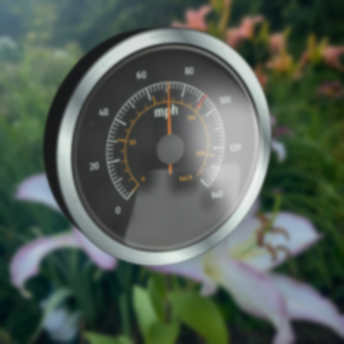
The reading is 70 (mph)
